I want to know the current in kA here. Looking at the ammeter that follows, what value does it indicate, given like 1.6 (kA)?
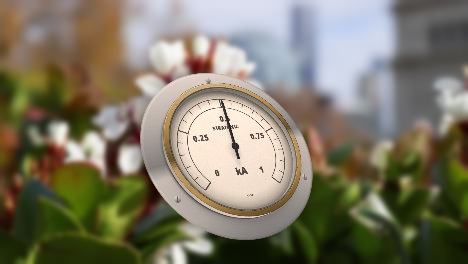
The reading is 0.5 (kA)
